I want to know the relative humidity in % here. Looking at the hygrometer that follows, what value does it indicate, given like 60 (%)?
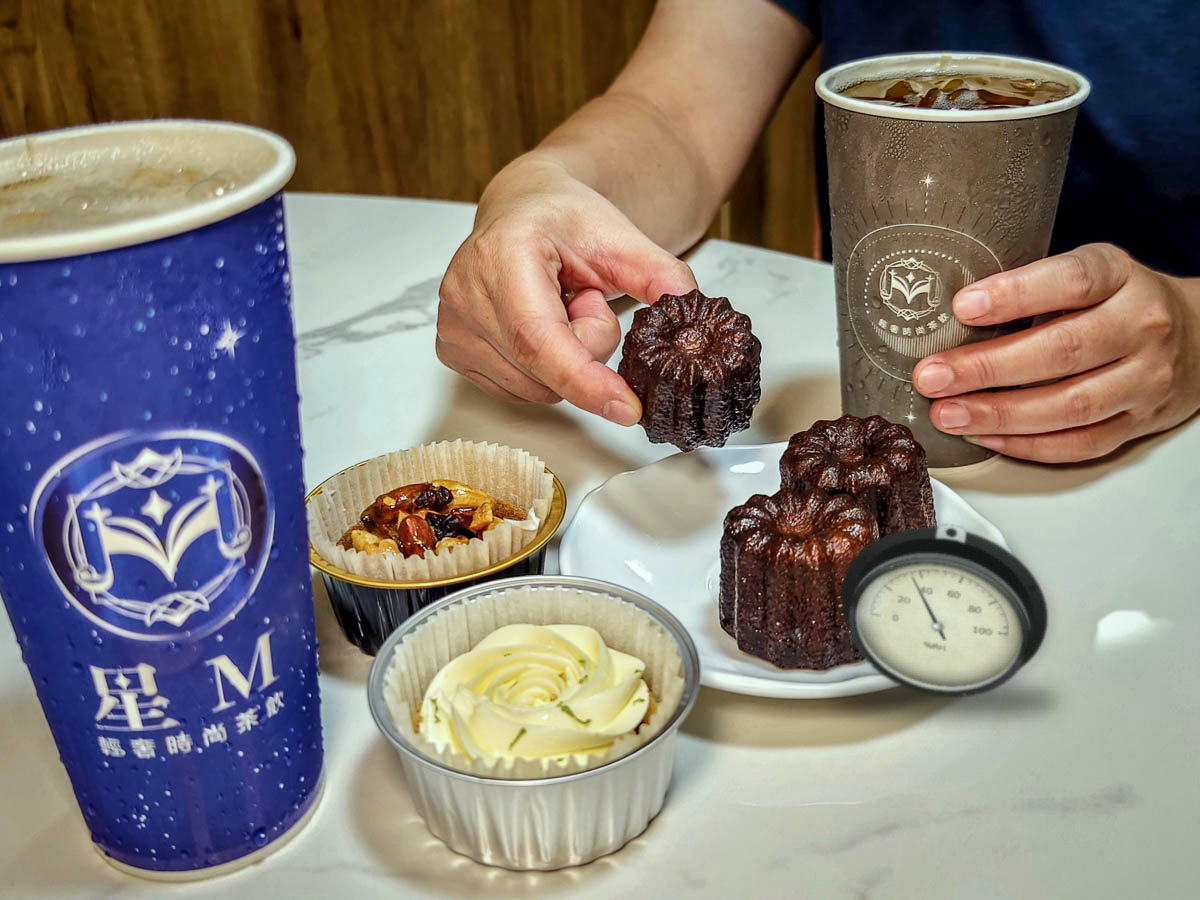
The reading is 36 (%)
